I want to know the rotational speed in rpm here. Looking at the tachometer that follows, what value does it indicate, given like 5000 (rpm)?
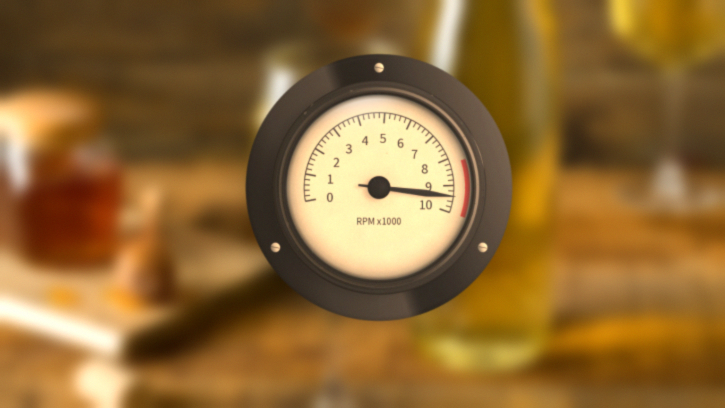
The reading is 9400 (rpm)
